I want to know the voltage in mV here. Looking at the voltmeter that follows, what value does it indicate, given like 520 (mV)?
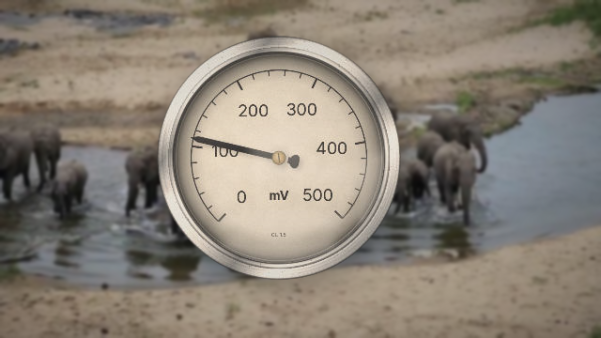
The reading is 110 (mV)
